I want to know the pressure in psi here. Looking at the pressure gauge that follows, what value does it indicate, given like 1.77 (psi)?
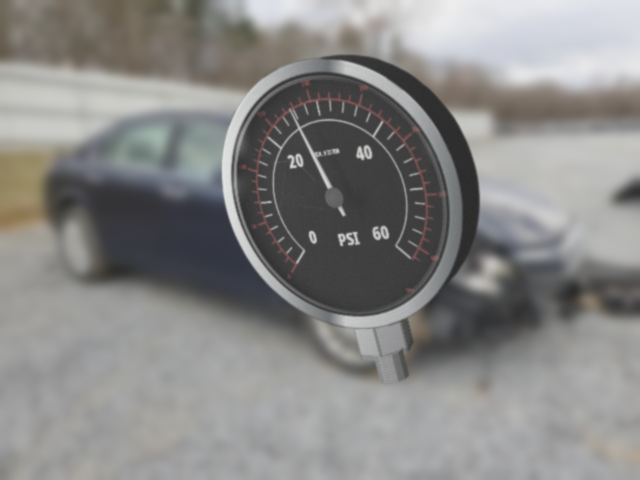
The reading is 26 (psi)
